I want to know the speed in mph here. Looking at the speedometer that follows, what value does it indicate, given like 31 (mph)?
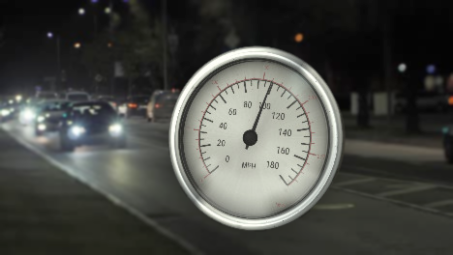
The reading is 100 (mph)
